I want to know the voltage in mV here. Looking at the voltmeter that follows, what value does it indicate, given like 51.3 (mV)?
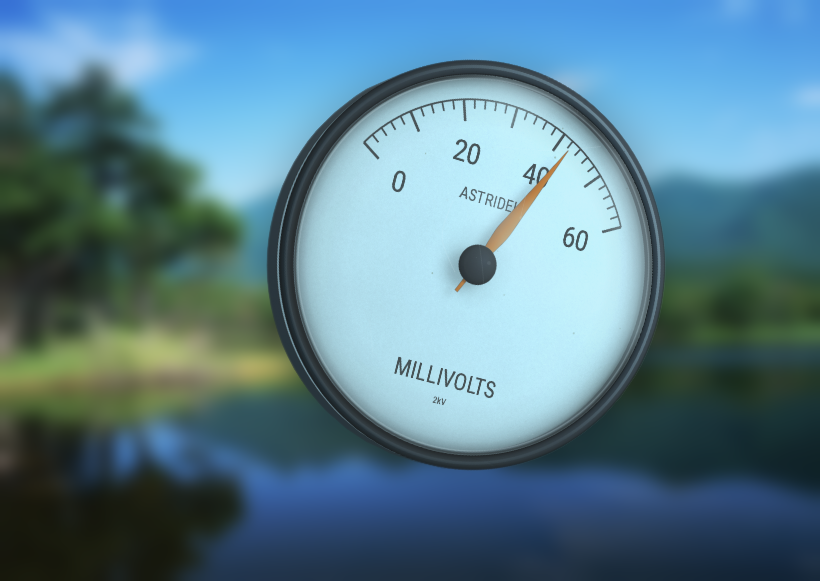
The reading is 42 (mV)
